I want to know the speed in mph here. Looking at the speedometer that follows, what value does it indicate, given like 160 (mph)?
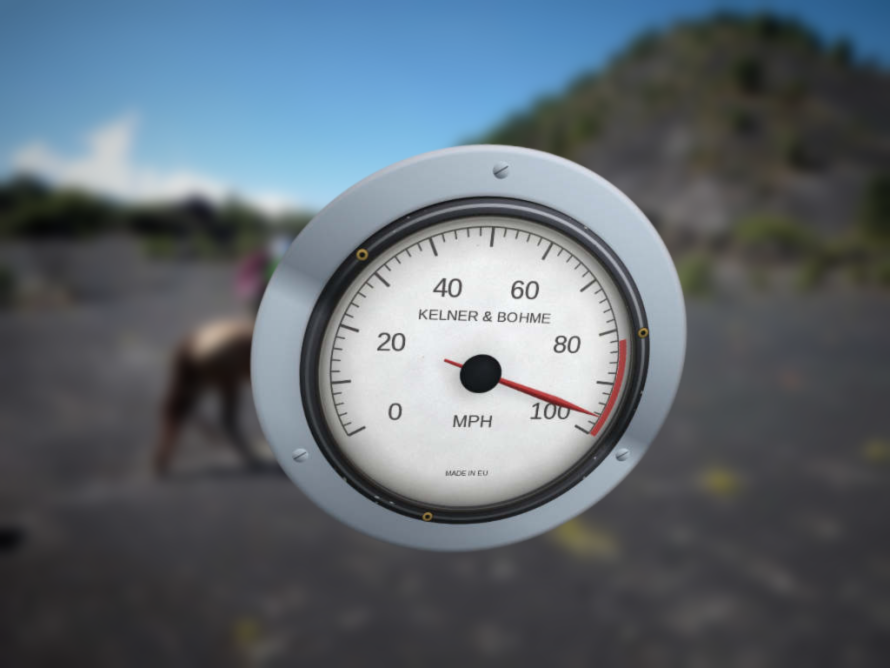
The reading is 96 (mph)
